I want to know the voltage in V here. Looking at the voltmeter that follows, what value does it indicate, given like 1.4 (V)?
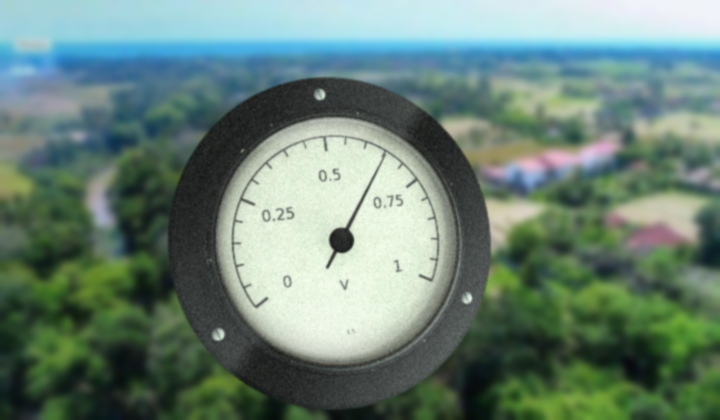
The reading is 0.65 (V)
